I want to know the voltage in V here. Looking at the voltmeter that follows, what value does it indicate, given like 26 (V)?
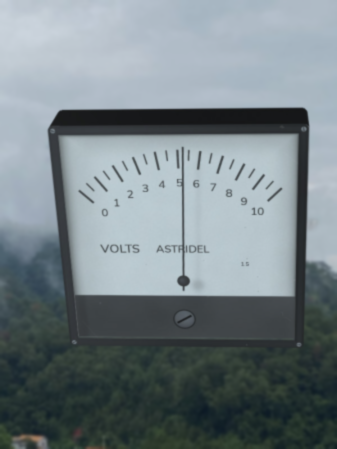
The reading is 5.25 (V)
